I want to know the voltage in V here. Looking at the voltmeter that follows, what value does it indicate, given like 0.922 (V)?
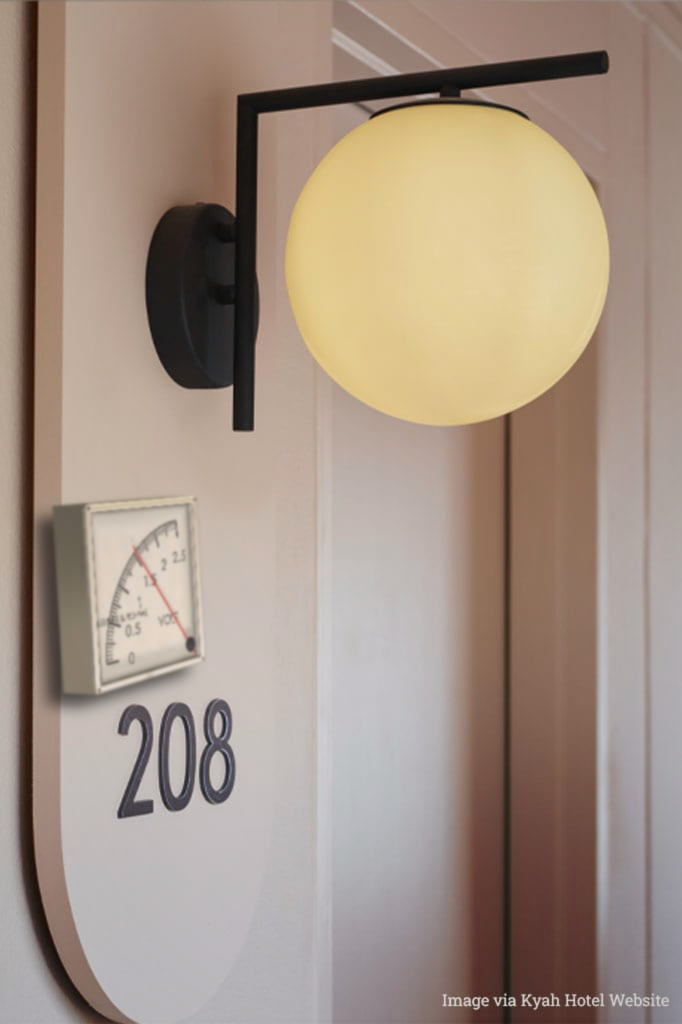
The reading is 1.5 (V)
